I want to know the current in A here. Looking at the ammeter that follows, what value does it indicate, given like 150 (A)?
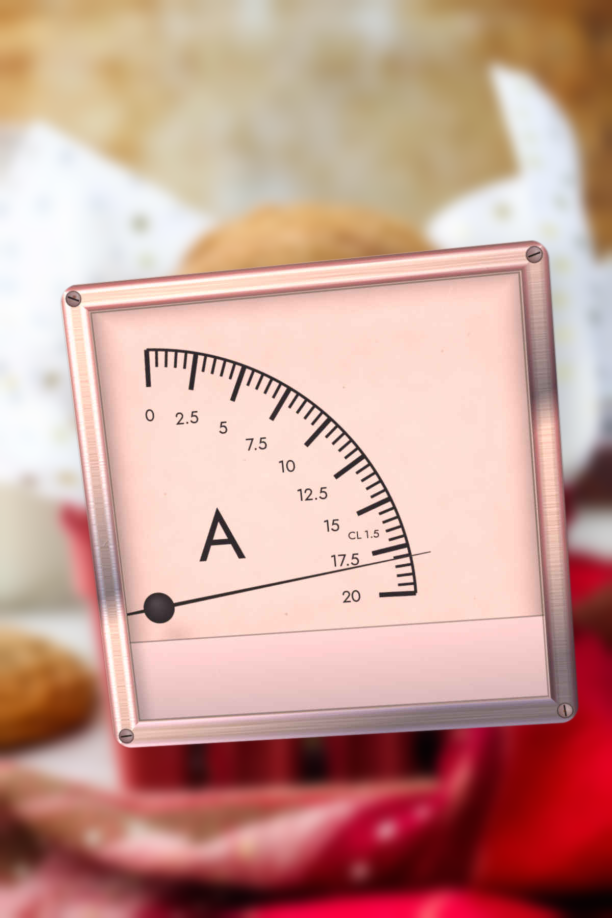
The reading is 18 (A)
